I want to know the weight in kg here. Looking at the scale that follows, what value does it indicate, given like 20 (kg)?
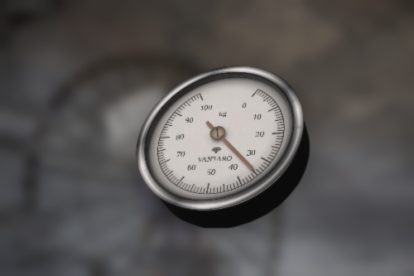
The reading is 35 (kg)
